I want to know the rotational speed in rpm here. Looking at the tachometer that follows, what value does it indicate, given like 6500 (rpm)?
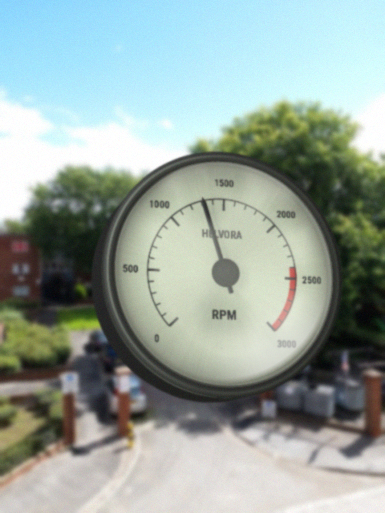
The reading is 1300 (rpm)
